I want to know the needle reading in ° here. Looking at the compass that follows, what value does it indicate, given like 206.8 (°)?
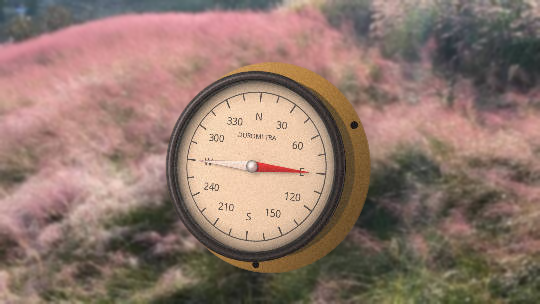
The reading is 90 (°)
